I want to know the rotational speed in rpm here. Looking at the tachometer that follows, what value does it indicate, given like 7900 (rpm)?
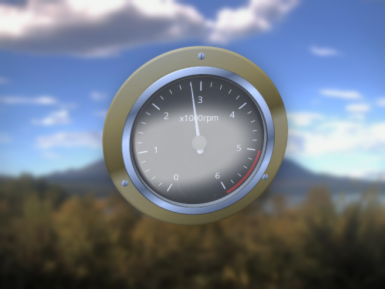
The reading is 2800 (rpm)
